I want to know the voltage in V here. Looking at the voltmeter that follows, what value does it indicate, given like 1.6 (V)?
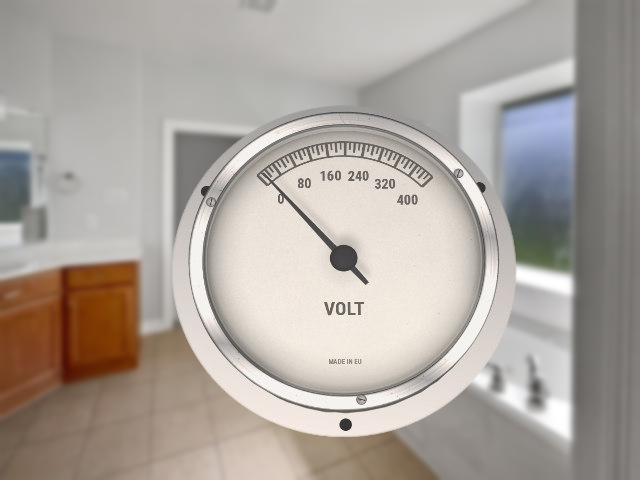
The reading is 10 (V)
